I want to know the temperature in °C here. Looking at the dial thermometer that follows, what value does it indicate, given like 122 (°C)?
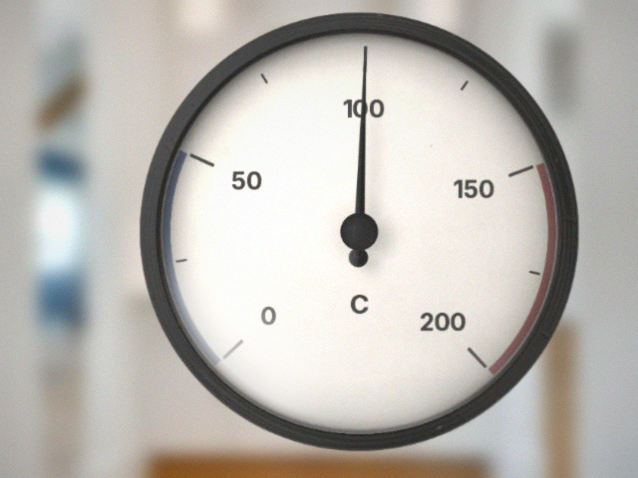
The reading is 100 (°C)
